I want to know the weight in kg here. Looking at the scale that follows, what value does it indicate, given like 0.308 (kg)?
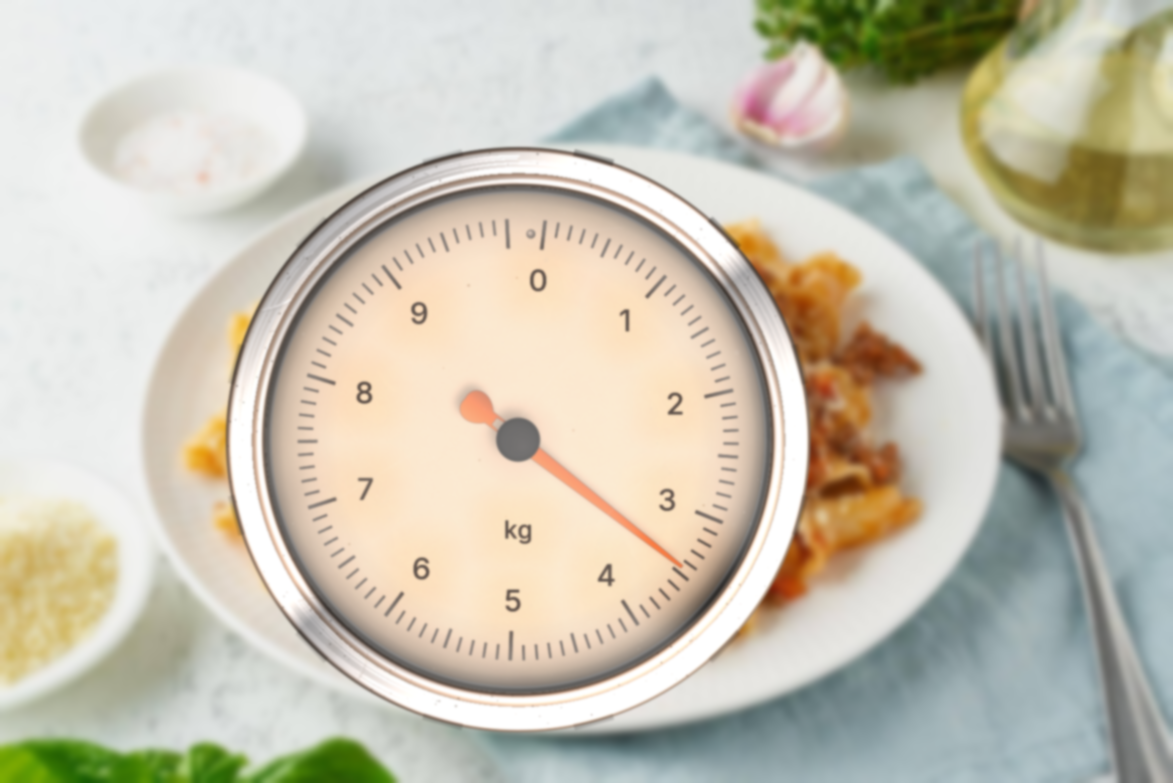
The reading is 3.45 (kg)
